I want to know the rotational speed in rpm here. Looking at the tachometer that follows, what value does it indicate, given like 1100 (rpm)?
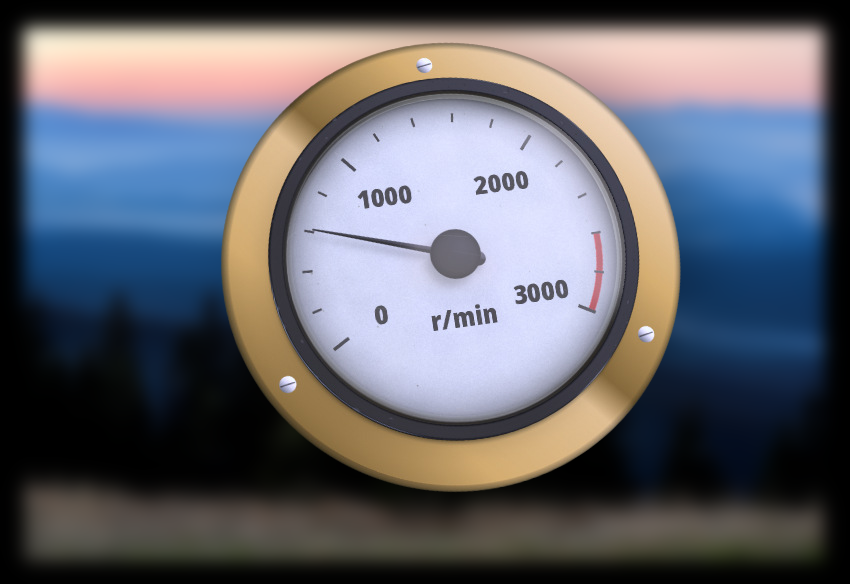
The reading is 600 (rpm)
